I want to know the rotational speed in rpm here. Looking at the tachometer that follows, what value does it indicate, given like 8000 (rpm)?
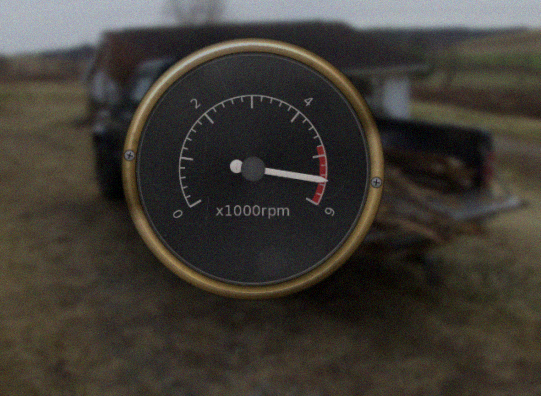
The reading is 5500 (rpm)
